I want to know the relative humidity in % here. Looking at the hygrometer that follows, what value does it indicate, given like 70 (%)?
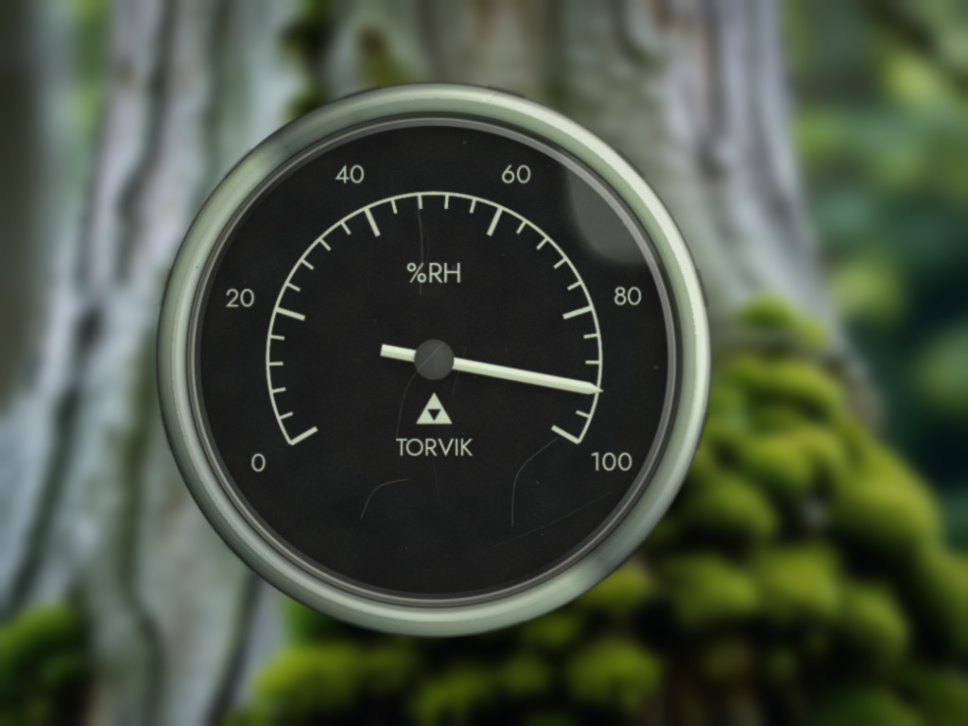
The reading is 92 (%)
